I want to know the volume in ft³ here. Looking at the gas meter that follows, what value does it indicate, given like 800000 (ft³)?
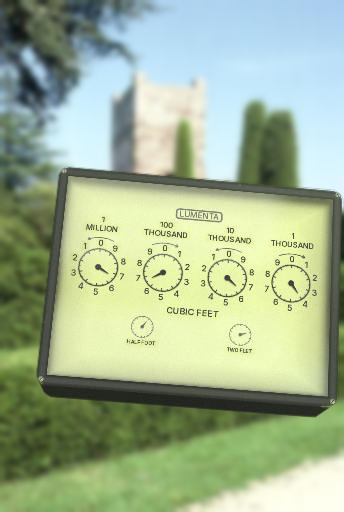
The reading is 666400 (ft³)
